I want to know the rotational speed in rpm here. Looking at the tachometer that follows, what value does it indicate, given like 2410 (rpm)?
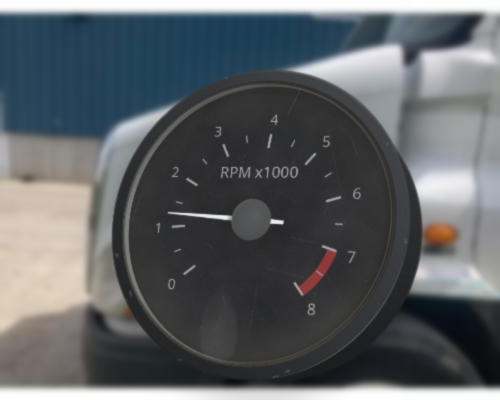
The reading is 1250 (rpm)
